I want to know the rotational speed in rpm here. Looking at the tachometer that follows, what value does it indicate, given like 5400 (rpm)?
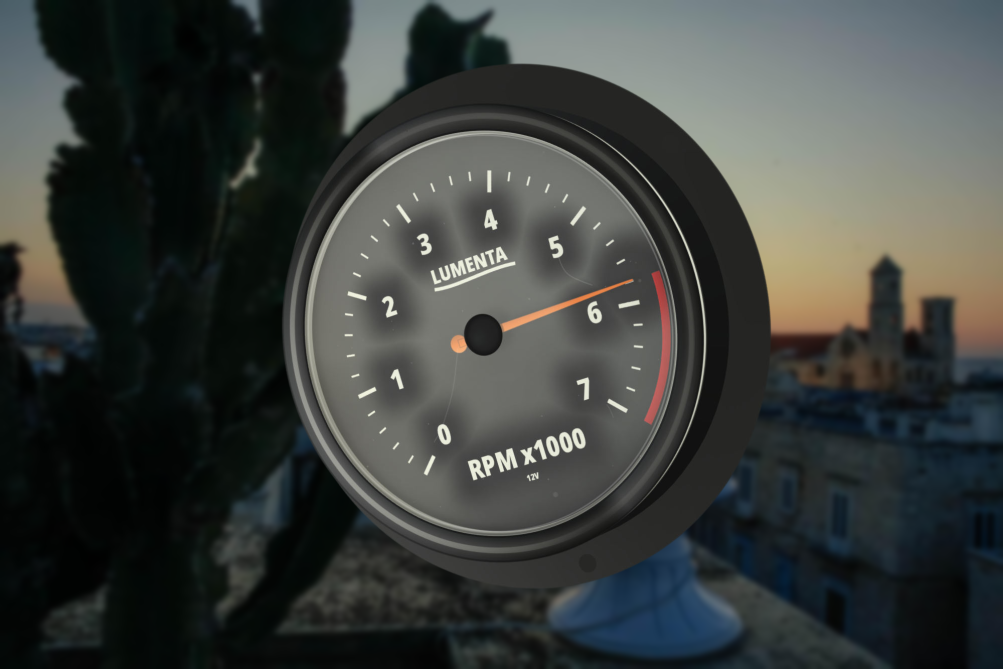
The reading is 5800 (rpm)
